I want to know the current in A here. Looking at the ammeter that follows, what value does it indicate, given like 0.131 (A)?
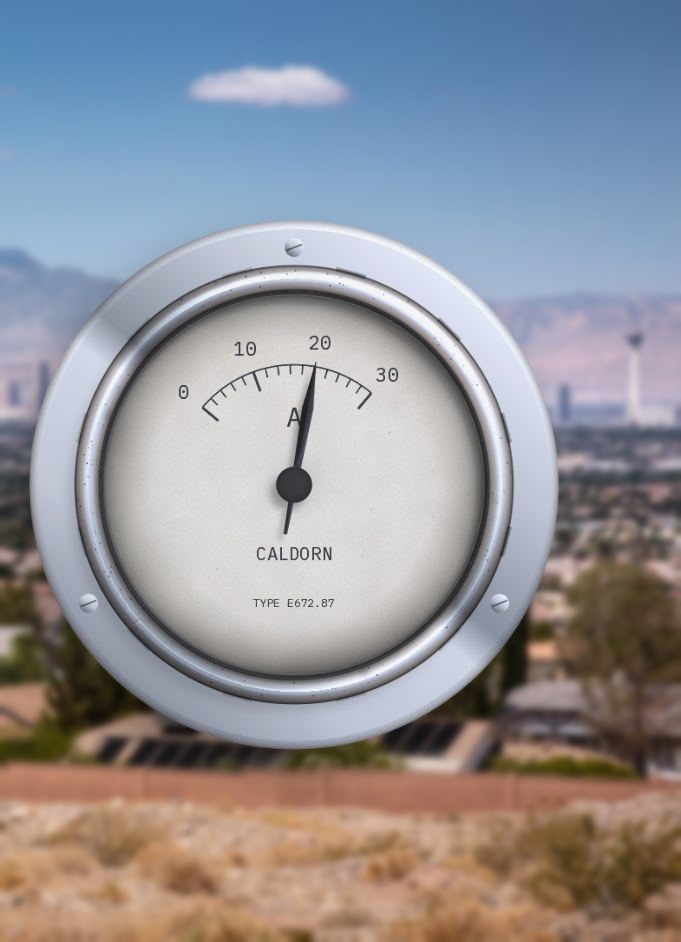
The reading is 20 (A)
